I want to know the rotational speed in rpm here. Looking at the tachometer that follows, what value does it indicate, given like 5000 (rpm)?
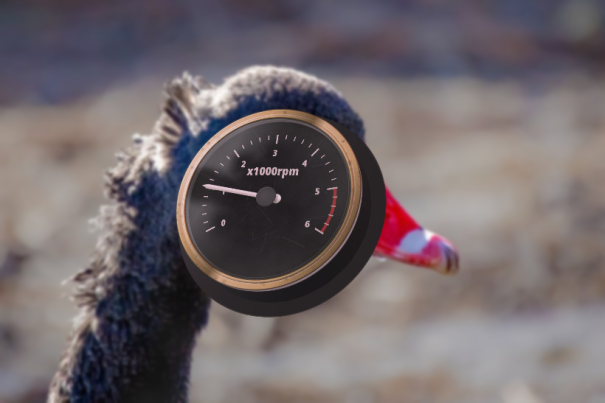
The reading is 1000 (rpm)
